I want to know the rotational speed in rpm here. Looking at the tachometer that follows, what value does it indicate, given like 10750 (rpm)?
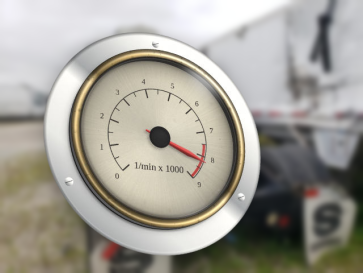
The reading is 8250 (rpm)
